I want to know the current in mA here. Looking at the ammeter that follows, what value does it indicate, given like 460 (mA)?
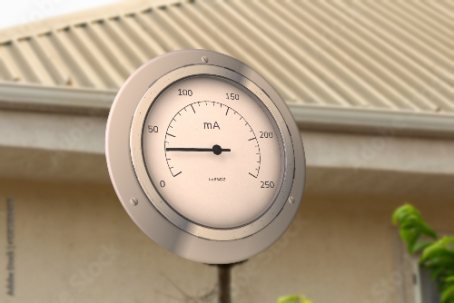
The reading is 30 (mA)
